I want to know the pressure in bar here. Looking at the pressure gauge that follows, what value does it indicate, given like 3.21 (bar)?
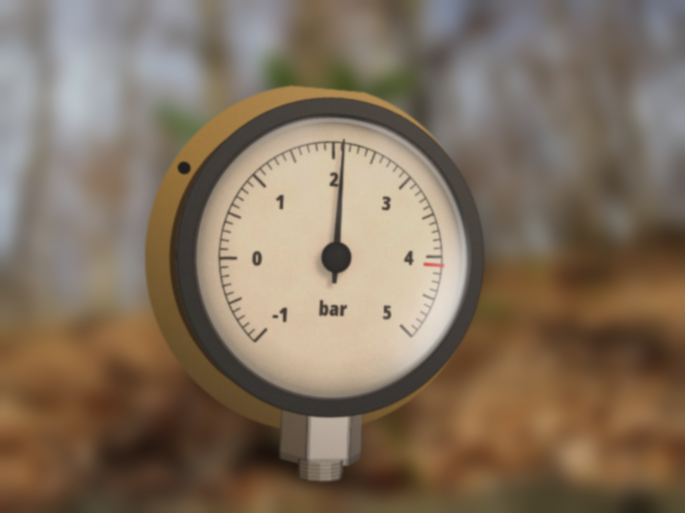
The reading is 2.1 (bar)
